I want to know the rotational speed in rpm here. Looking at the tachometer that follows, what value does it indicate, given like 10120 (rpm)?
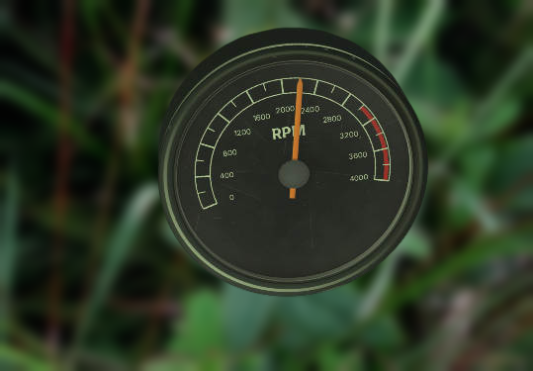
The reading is 2200 (rpm)
